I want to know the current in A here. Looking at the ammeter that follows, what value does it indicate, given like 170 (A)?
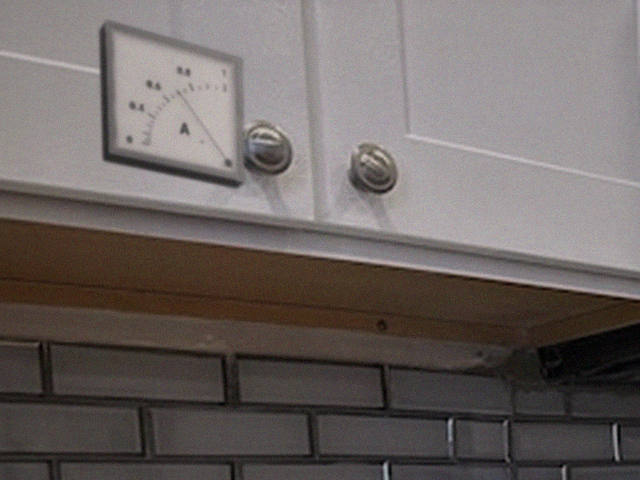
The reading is 0.7 (A)
